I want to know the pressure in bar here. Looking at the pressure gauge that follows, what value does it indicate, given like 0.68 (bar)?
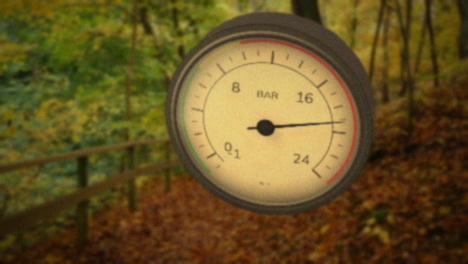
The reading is 19 (bar)
